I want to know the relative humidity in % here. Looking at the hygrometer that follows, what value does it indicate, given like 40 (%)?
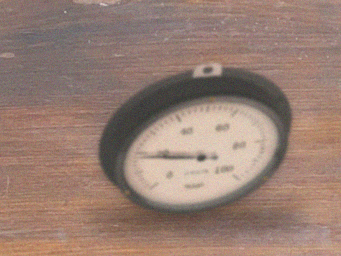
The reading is 20 (%)
